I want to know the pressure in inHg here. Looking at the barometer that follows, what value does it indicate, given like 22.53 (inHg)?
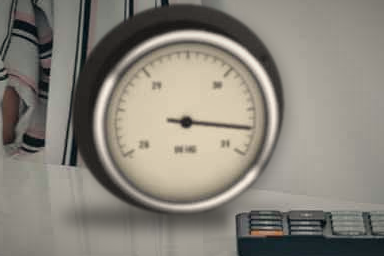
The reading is 30.7 (inHg)
